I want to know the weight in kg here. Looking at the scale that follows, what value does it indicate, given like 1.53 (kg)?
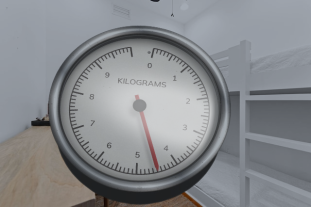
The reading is 4.5 (kg)
